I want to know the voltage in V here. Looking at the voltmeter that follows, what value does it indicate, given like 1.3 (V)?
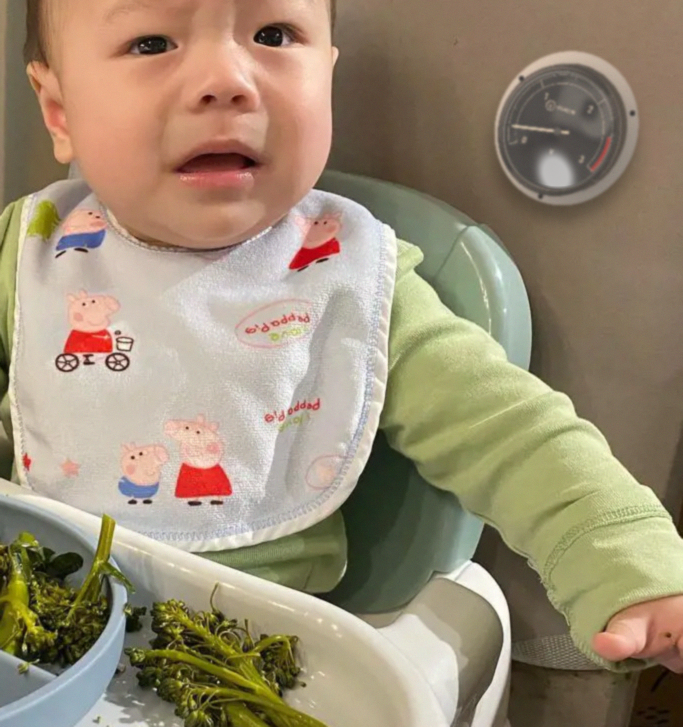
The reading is 0.25 (V)
